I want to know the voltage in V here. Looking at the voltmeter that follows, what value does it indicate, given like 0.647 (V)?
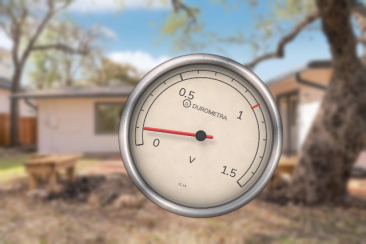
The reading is 0.1 (V)
